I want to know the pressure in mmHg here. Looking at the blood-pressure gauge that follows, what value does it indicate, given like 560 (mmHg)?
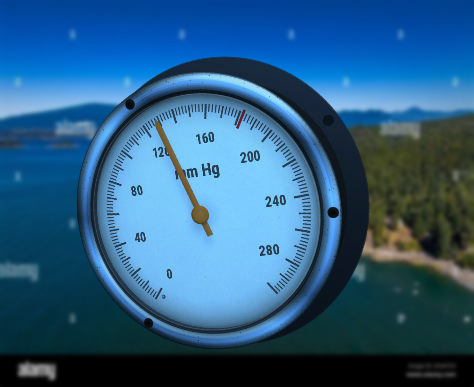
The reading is 130 (mmHg)
